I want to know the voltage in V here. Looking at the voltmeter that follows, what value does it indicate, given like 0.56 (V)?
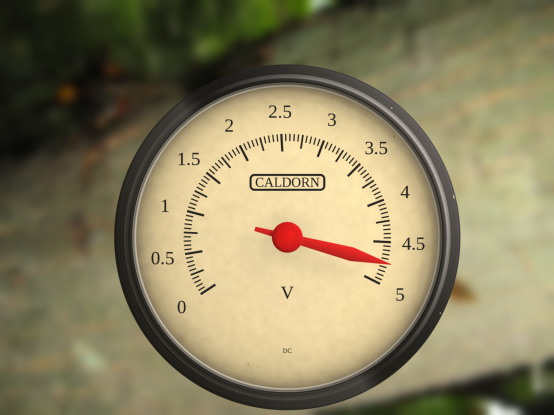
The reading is 4.75 (V)
